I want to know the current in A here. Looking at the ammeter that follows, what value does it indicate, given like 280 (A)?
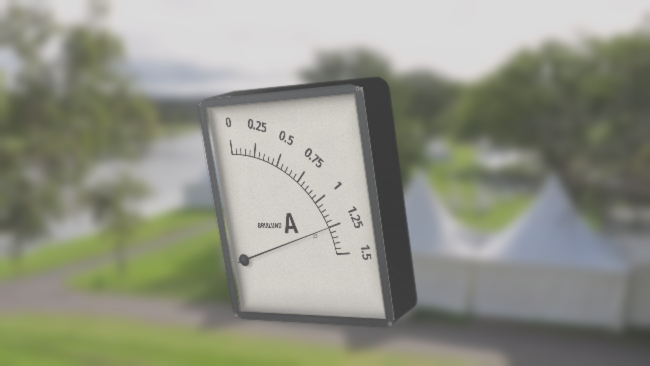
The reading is 1.25 (A)
